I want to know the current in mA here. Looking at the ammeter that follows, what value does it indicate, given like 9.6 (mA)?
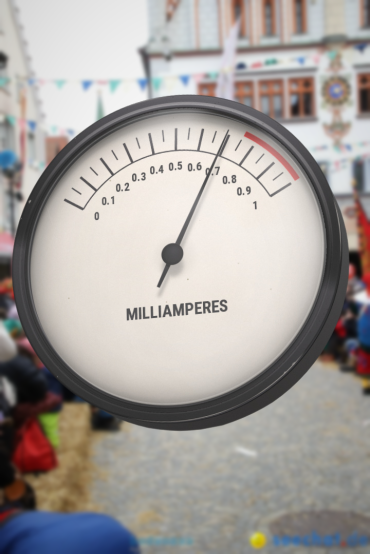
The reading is 0.7 (mA)
